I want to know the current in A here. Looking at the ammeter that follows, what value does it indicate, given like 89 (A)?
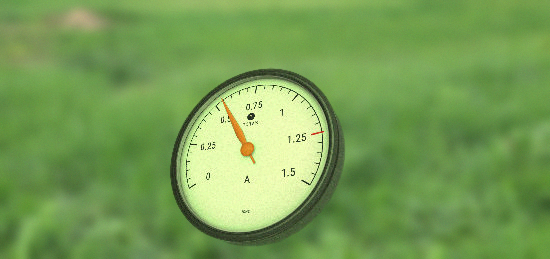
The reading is 0.55 (A)
